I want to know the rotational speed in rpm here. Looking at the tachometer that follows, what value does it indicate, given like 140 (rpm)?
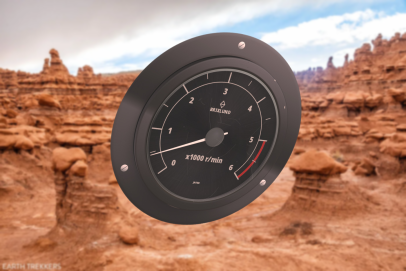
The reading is 500 (rpm)
